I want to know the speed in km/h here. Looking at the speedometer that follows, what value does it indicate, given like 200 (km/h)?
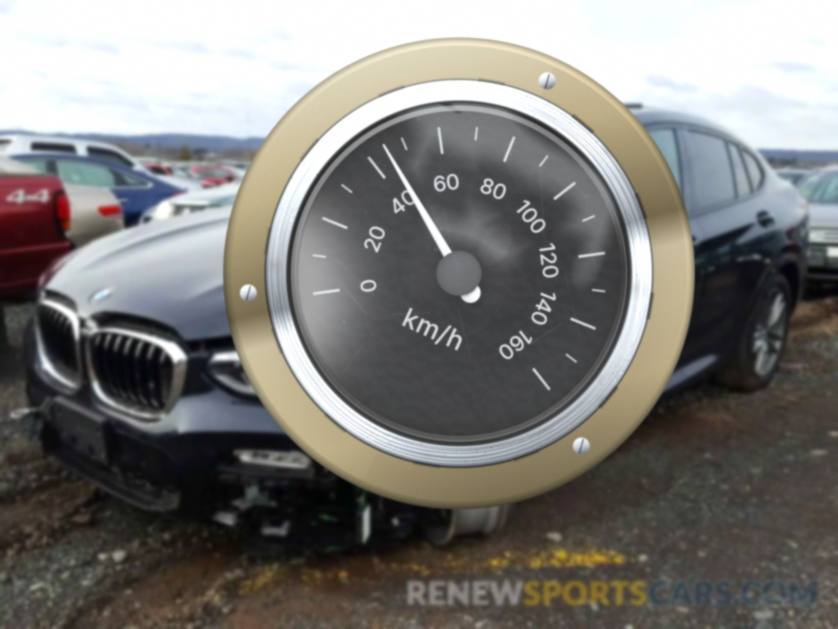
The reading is 45 (km/h)
